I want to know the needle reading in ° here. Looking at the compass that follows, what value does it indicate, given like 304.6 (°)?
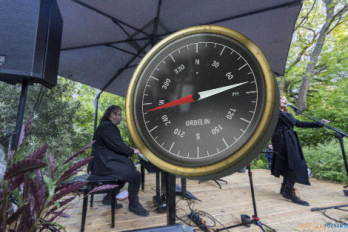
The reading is 260 (°)
